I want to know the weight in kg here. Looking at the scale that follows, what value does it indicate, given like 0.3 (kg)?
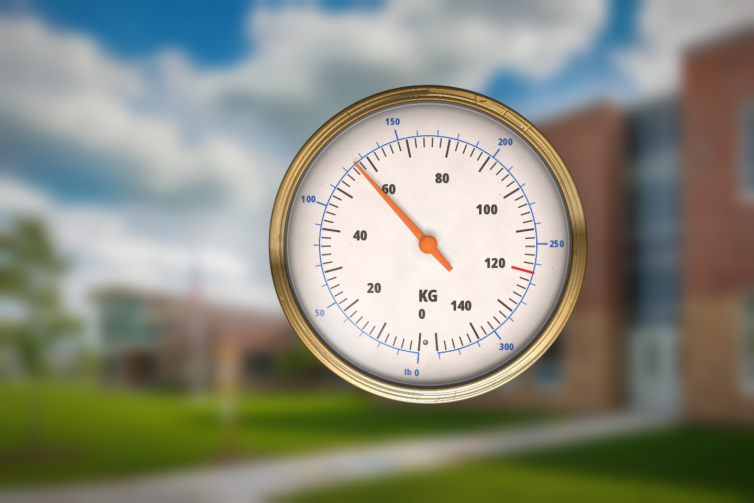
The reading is 57 (kg)
